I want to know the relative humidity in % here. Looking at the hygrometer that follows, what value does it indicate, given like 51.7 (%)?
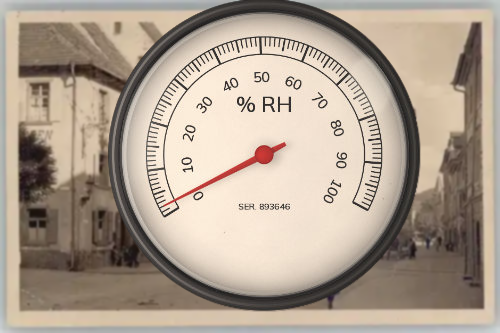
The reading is 2 (%)
